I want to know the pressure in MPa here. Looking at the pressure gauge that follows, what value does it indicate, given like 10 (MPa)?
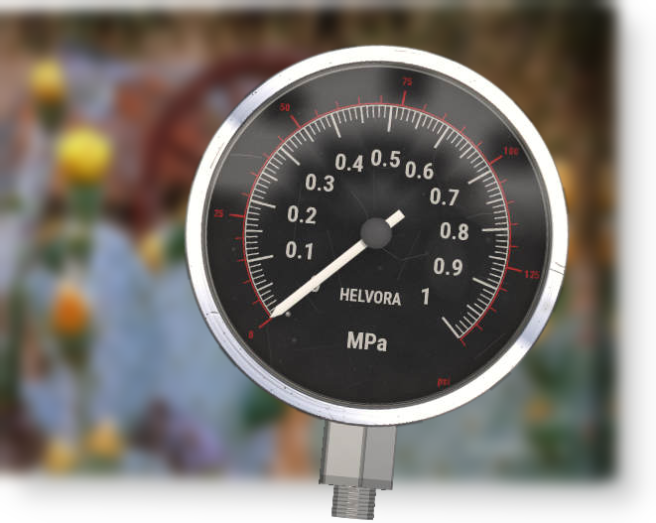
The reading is 0 (MPa)
